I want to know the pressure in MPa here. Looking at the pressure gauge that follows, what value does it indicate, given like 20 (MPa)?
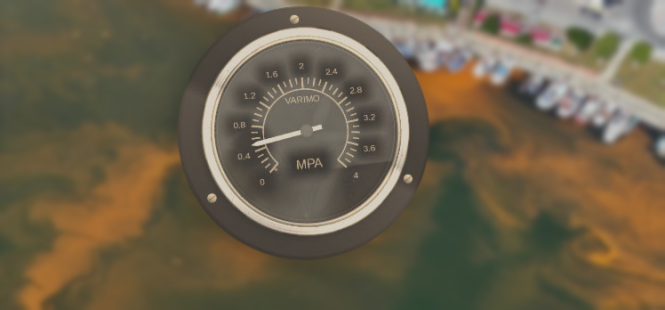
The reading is 0.5 (MPa)
